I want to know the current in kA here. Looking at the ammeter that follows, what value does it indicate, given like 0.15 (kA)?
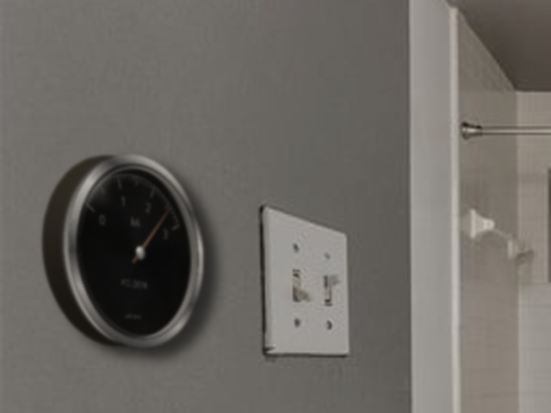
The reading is 2.5 (kA)
